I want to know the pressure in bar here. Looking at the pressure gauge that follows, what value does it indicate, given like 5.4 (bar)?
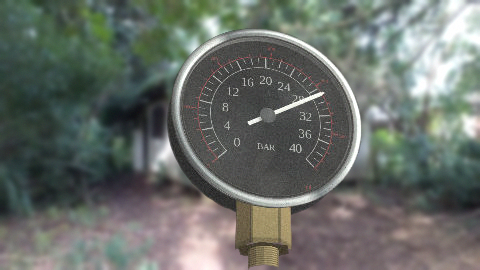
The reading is 29 (bar)
